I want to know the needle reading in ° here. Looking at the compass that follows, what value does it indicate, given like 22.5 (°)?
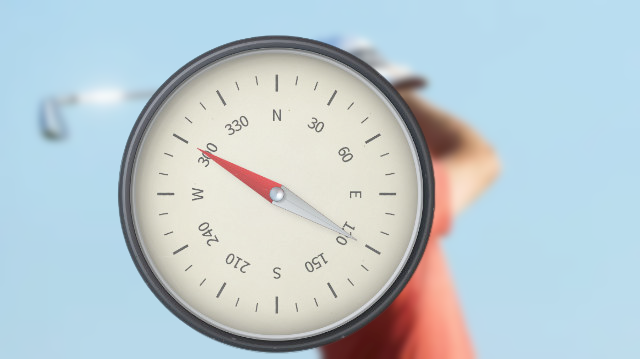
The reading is 300 (°)
